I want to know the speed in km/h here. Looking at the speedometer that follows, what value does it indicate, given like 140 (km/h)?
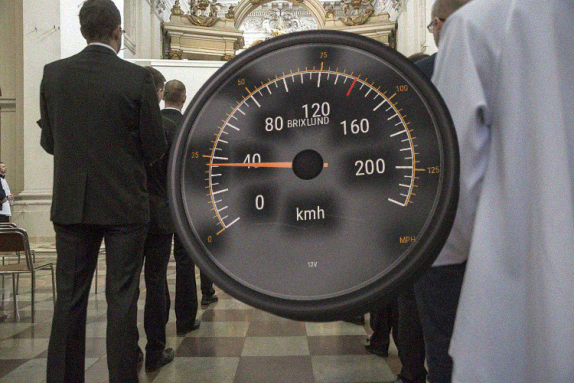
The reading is 35 (km/h)
